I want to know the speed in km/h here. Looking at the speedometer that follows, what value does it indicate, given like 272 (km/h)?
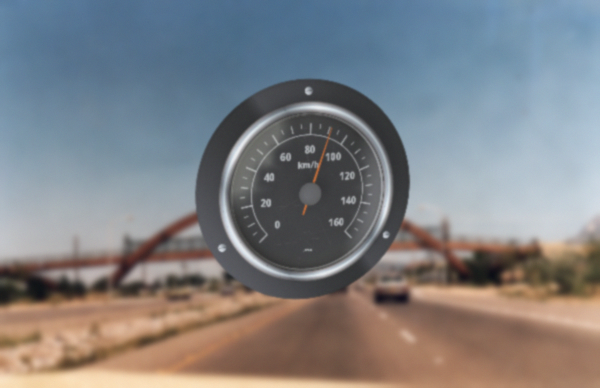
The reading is 90 (km/h)
